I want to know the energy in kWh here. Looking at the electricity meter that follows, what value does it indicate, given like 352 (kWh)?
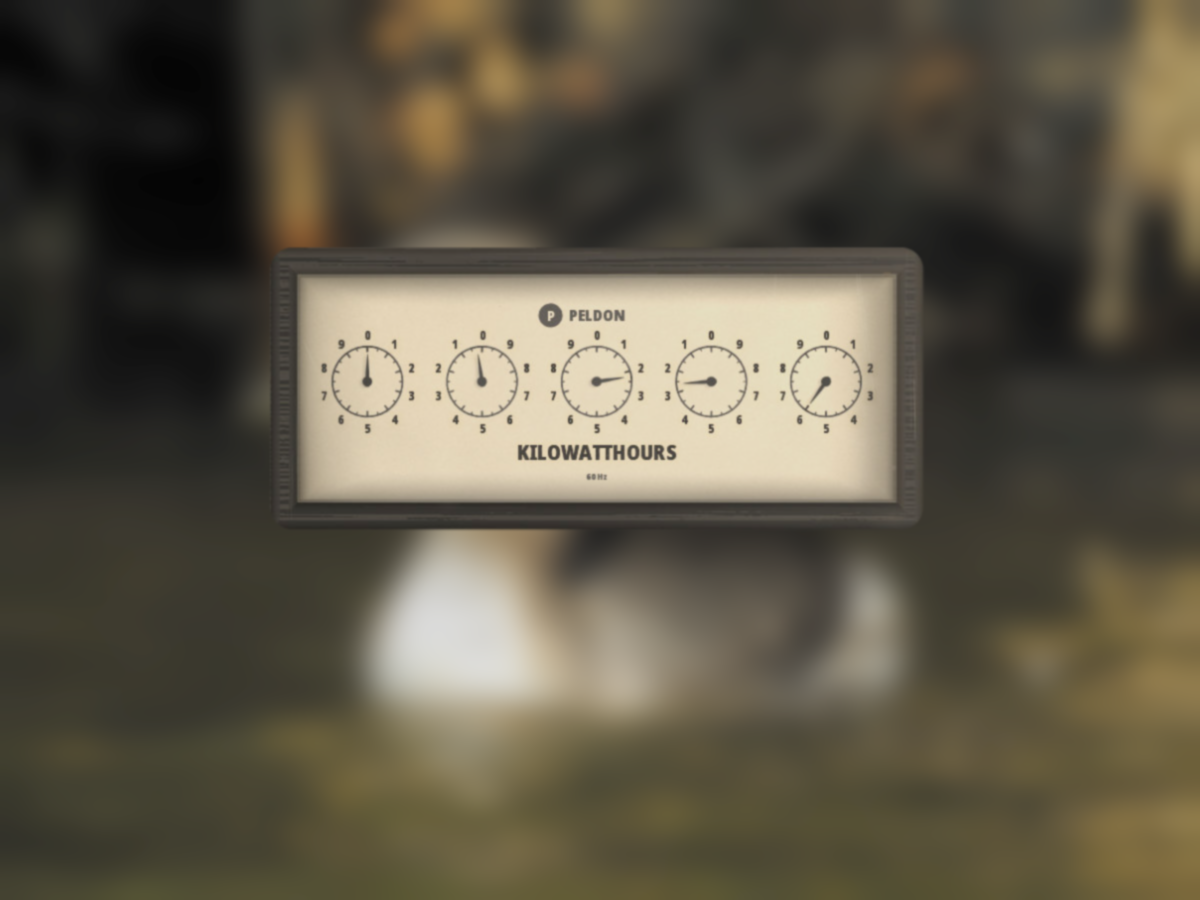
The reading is 226 (kWh)
